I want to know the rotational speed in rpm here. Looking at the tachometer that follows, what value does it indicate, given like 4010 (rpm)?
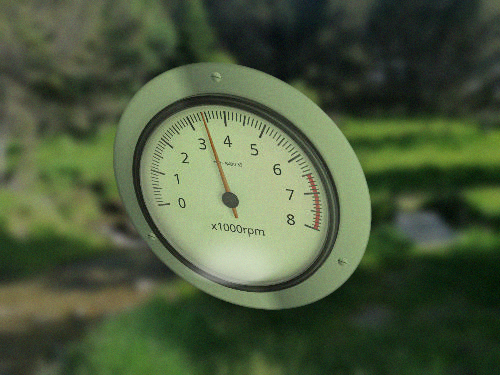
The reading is 3500 (rpm)
